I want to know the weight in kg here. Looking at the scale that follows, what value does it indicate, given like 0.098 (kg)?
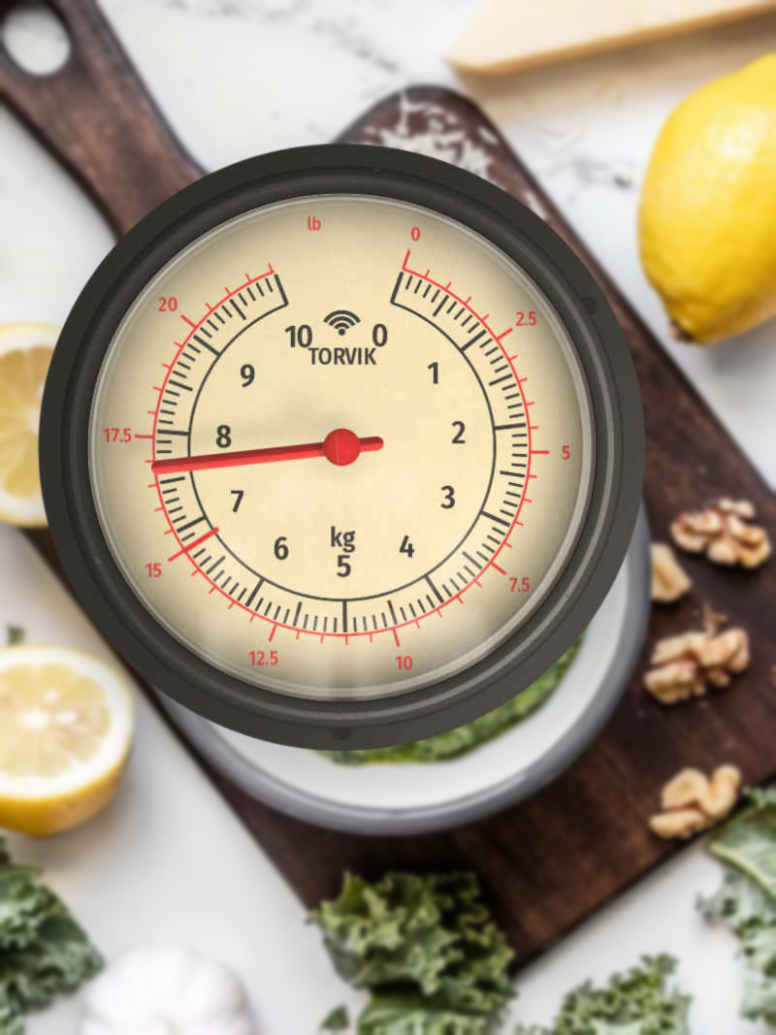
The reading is 7.65 (kg)
